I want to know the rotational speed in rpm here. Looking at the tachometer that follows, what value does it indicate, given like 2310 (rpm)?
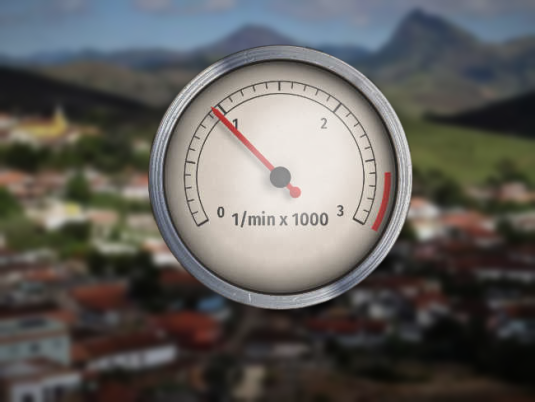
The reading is 950 (rpm)
